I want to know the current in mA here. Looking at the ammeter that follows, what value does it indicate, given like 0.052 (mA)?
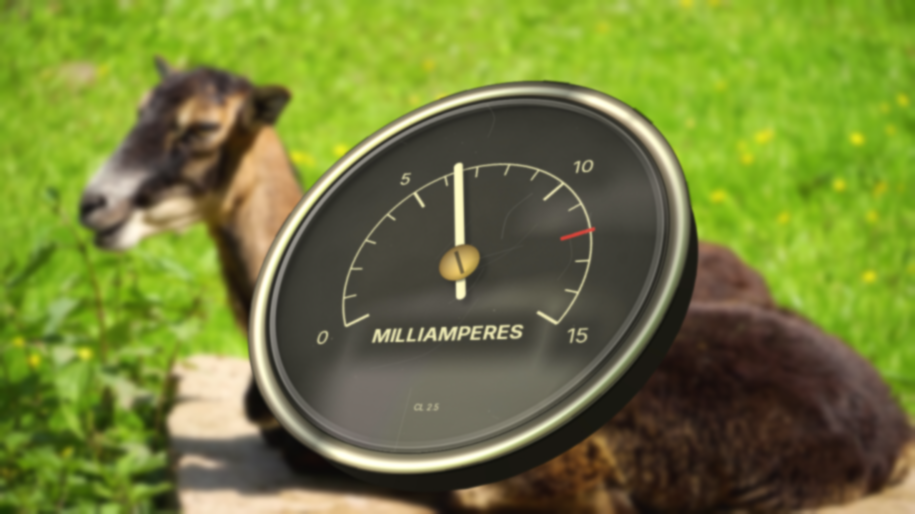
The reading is 6.5 (mA)
